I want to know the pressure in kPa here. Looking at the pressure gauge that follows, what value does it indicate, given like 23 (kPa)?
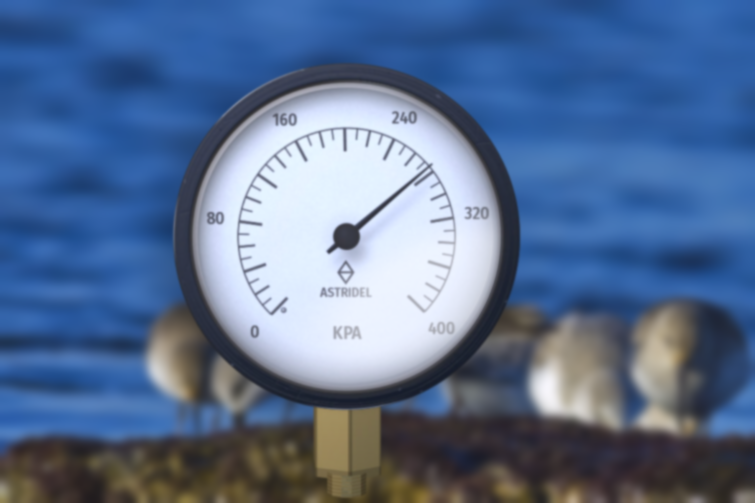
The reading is 275 (kPa)
